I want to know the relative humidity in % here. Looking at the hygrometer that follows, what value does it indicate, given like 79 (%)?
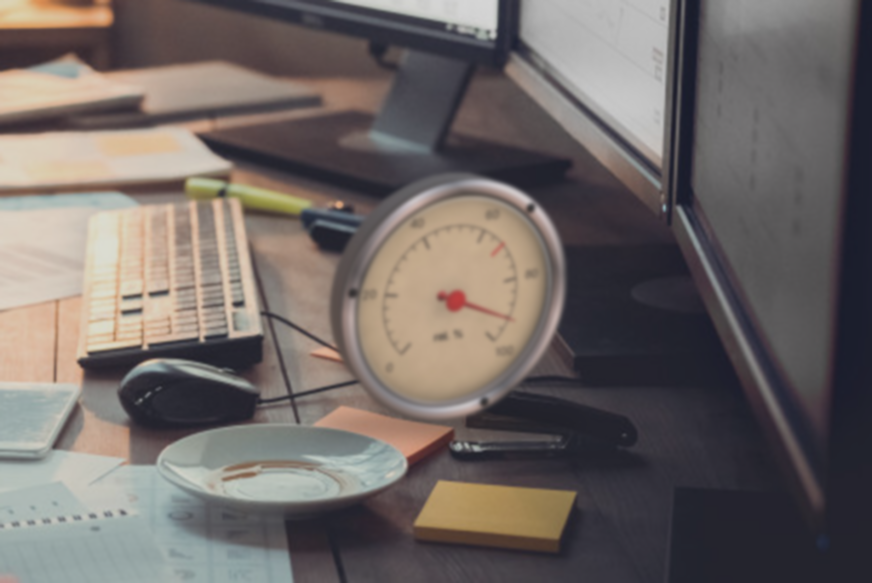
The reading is 92 (%)
